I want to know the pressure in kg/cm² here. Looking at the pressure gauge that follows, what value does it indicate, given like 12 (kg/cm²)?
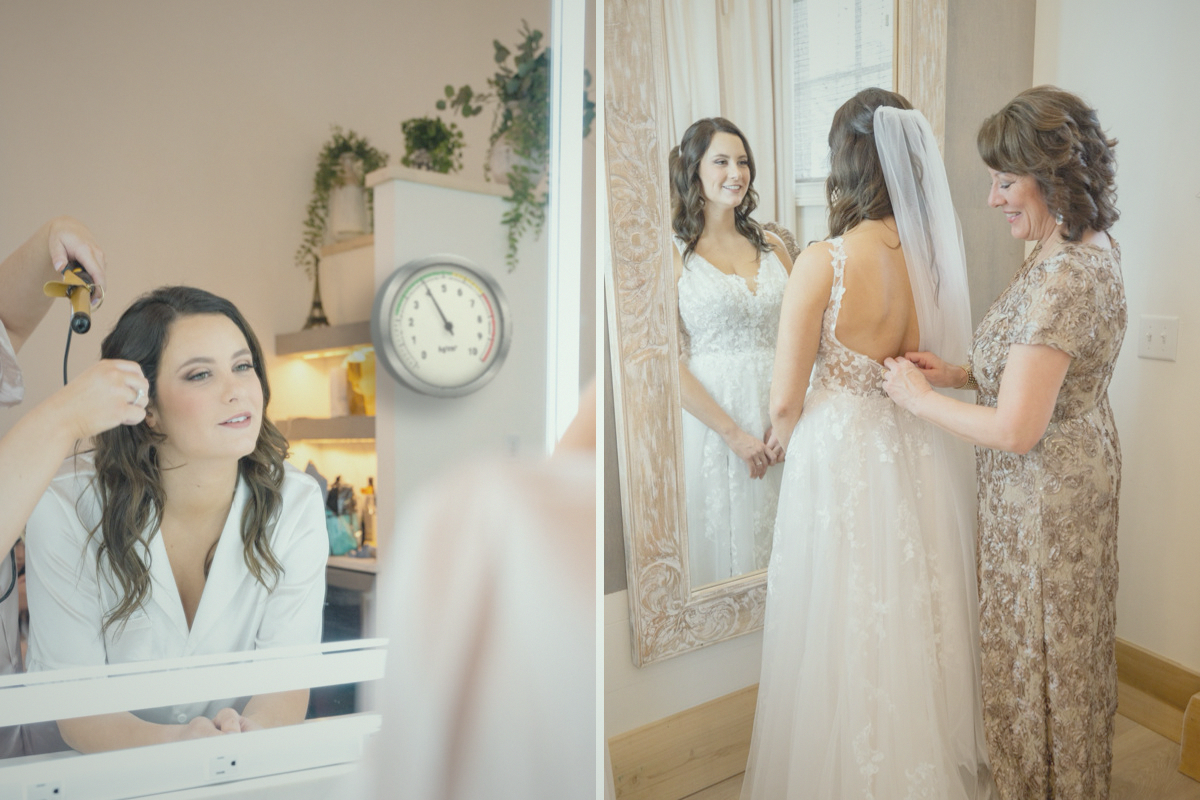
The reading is 4 (kg/cm²)
